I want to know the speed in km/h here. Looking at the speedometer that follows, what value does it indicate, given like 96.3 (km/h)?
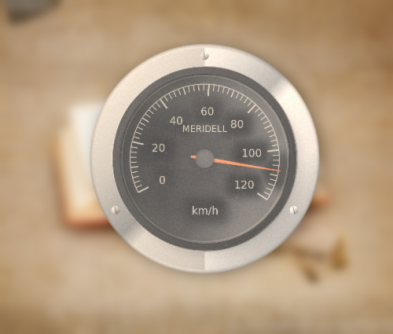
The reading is 108 (km/h)
